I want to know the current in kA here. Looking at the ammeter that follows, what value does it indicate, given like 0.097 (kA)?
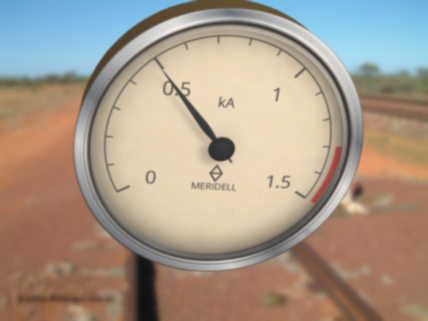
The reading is 0.5 (kA)
